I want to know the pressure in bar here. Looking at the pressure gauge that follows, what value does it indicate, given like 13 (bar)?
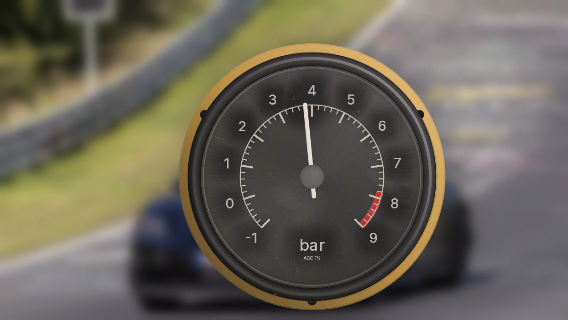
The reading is 3.8 (bar)
